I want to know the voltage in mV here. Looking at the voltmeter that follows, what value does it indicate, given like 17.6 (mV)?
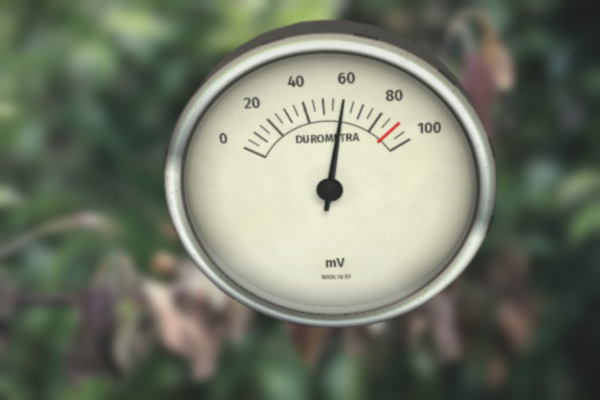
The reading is 60 (mV)
